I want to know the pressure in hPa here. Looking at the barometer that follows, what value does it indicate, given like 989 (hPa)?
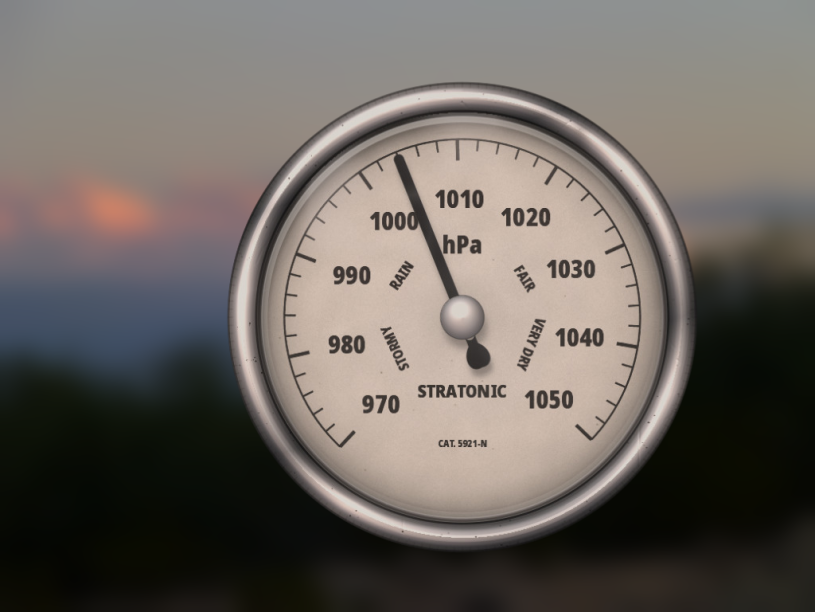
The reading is 1004 (hPa)
